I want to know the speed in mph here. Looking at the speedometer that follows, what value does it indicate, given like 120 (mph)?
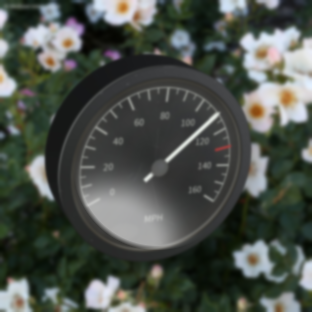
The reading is 110 (mph)
